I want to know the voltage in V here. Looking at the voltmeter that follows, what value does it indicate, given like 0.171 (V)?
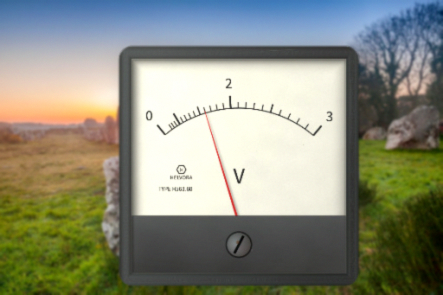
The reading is 1.6 (V)
